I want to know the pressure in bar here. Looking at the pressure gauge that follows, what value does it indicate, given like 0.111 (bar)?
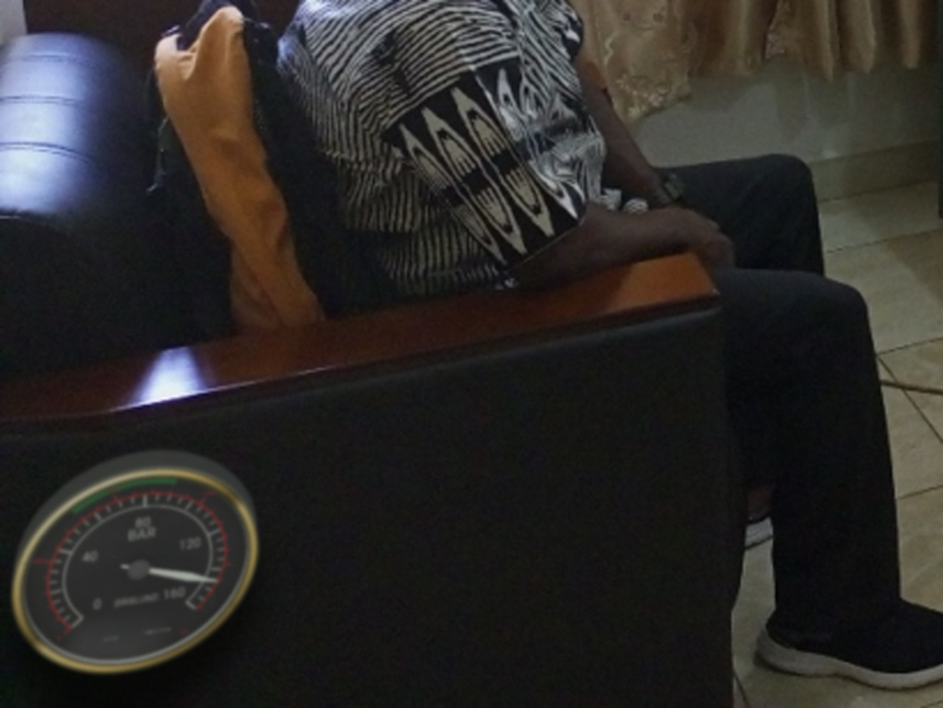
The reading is 145 (bar)
